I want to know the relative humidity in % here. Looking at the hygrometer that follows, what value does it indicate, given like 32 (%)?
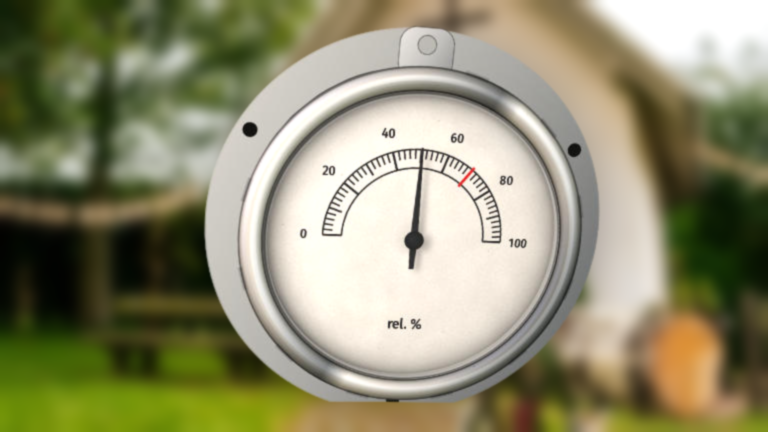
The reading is 50 (%)
